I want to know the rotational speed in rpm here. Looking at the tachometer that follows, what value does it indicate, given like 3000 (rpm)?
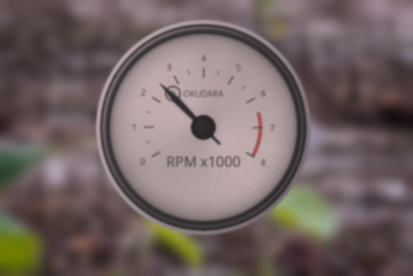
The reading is 2500 (rpm)
